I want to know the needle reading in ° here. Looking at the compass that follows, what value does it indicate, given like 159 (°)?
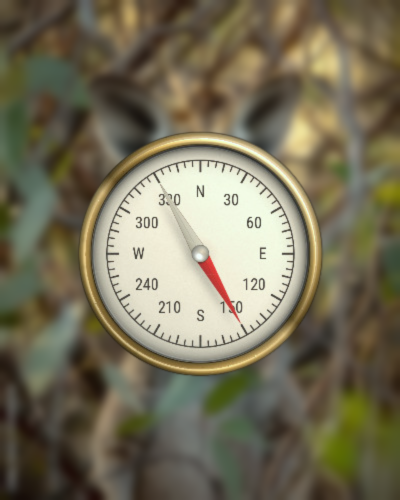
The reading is 150 (°)
